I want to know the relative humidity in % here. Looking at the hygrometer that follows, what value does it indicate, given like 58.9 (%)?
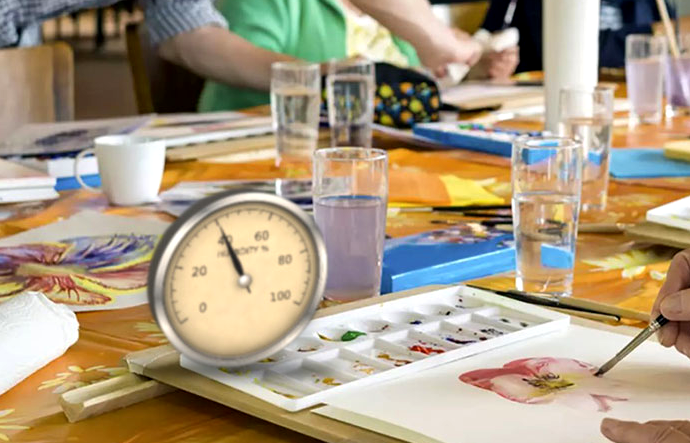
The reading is 40 (%)
